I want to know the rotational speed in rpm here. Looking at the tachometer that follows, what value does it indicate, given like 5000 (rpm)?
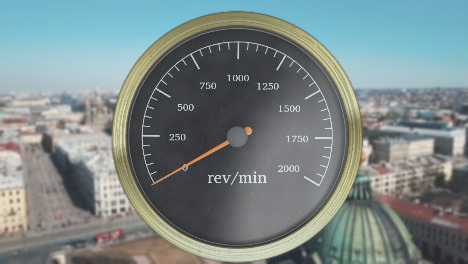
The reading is 0 (rpm)
